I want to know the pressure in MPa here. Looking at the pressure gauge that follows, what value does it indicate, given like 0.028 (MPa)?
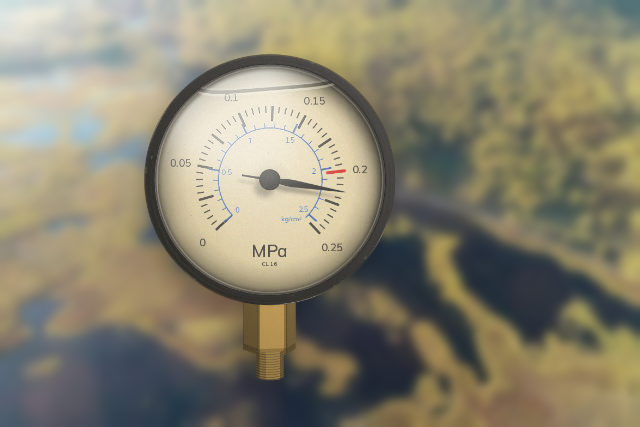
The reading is 0.215 (MPa)
